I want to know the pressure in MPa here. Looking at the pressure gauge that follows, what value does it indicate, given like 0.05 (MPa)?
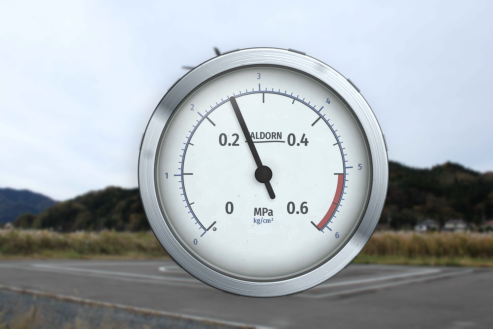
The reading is 0.25 (MPa)
